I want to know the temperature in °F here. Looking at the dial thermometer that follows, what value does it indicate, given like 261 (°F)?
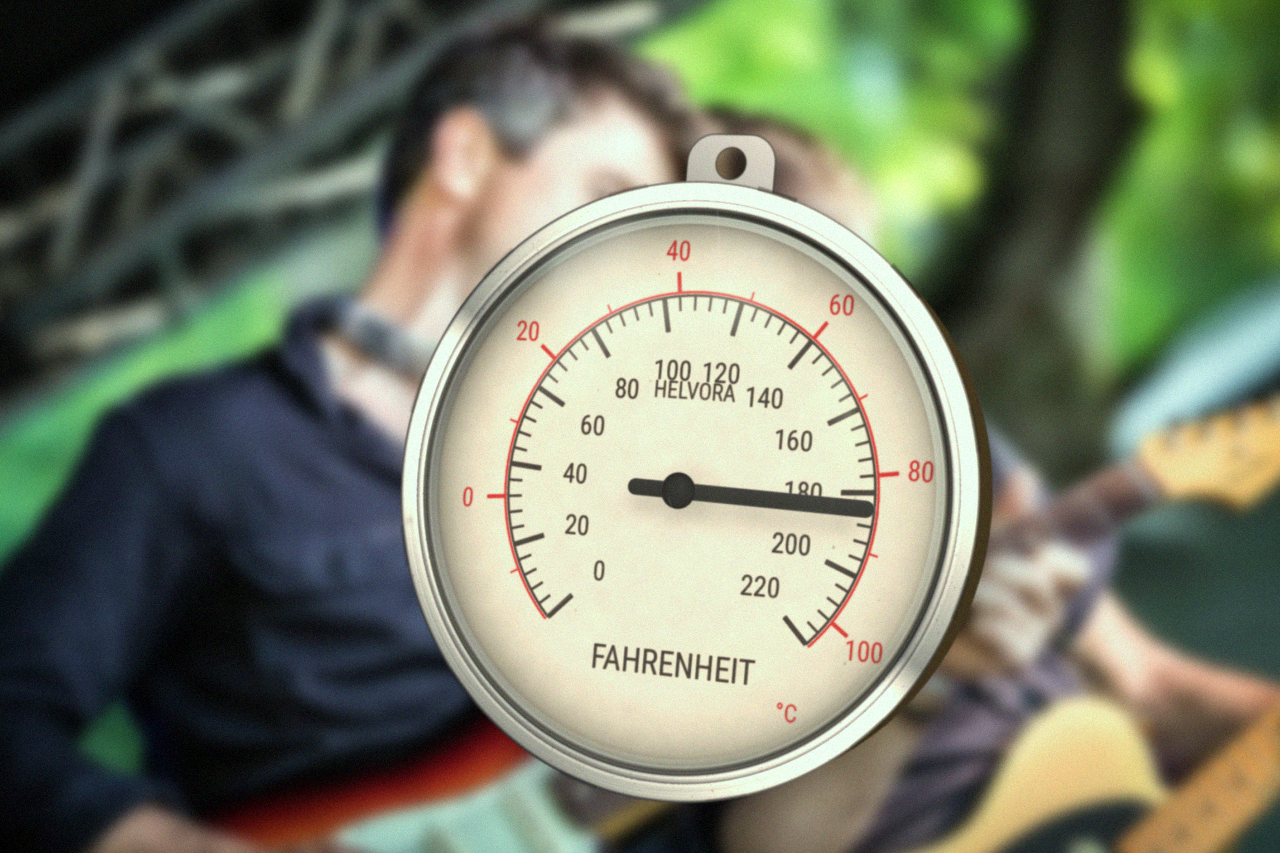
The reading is 184 (°F)
